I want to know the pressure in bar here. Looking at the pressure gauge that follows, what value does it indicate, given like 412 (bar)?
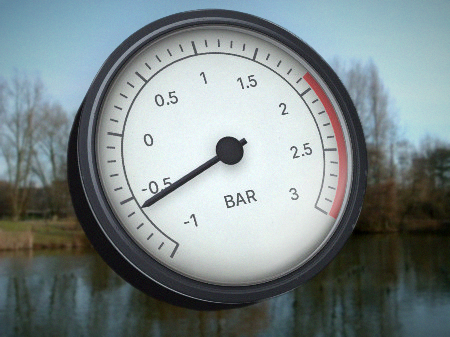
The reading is -0.6 (bar)
